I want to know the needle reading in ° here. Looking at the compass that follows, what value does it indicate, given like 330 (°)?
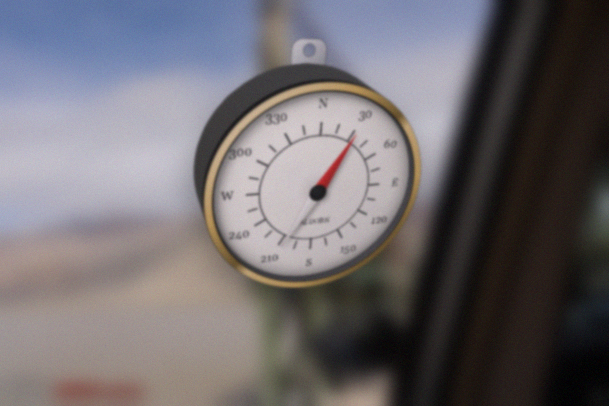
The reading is 30 (°)
